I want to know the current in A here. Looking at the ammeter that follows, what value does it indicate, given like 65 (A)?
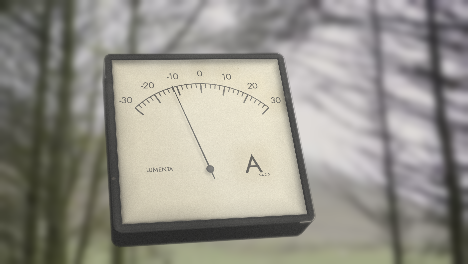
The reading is -12 (A)
